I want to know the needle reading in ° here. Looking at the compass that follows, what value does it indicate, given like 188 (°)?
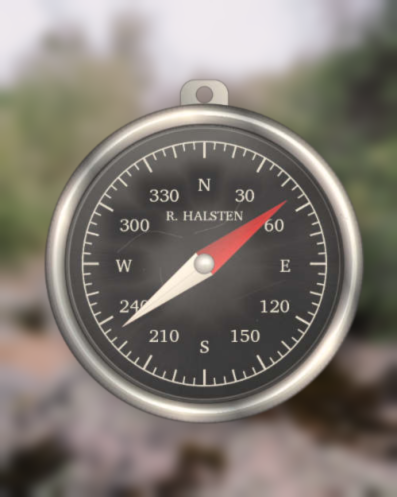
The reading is 52.5 (°)
